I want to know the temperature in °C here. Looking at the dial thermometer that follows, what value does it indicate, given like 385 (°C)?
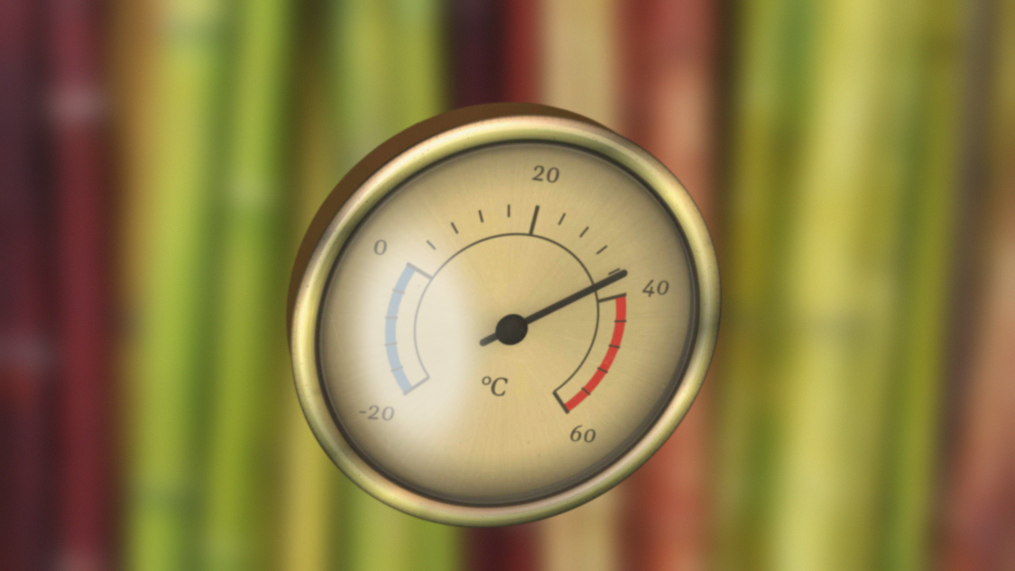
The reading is 36 (°C)
